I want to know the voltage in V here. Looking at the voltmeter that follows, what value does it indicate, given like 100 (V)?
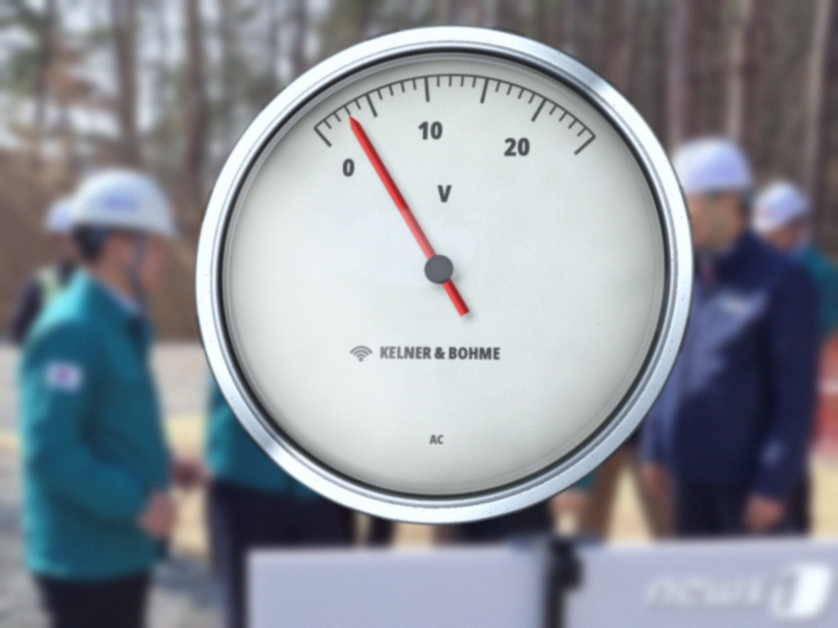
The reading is 3 (V)
